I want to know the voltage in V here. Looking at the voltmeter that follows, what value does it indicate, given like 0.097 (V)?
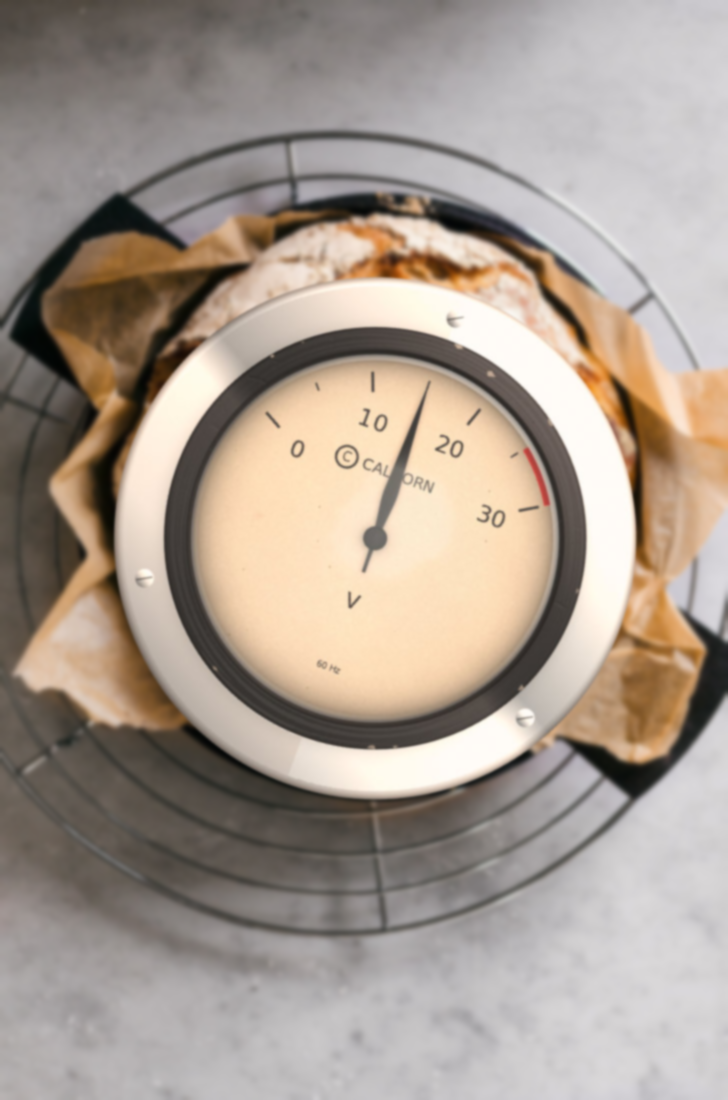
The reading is 15 (V)
